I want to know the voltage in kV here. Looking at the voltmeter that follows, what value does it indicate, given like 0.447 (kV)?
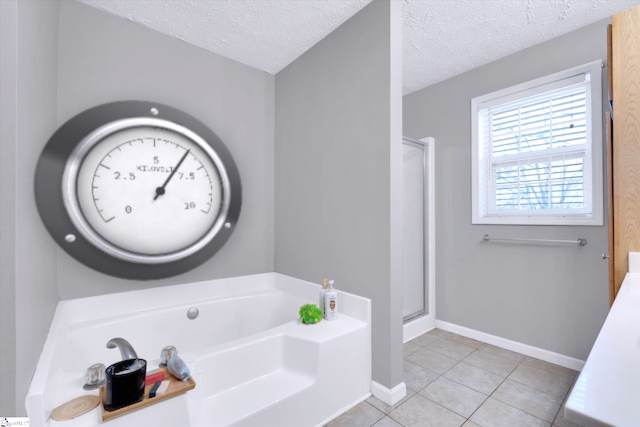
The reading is 6.5 (kV)
